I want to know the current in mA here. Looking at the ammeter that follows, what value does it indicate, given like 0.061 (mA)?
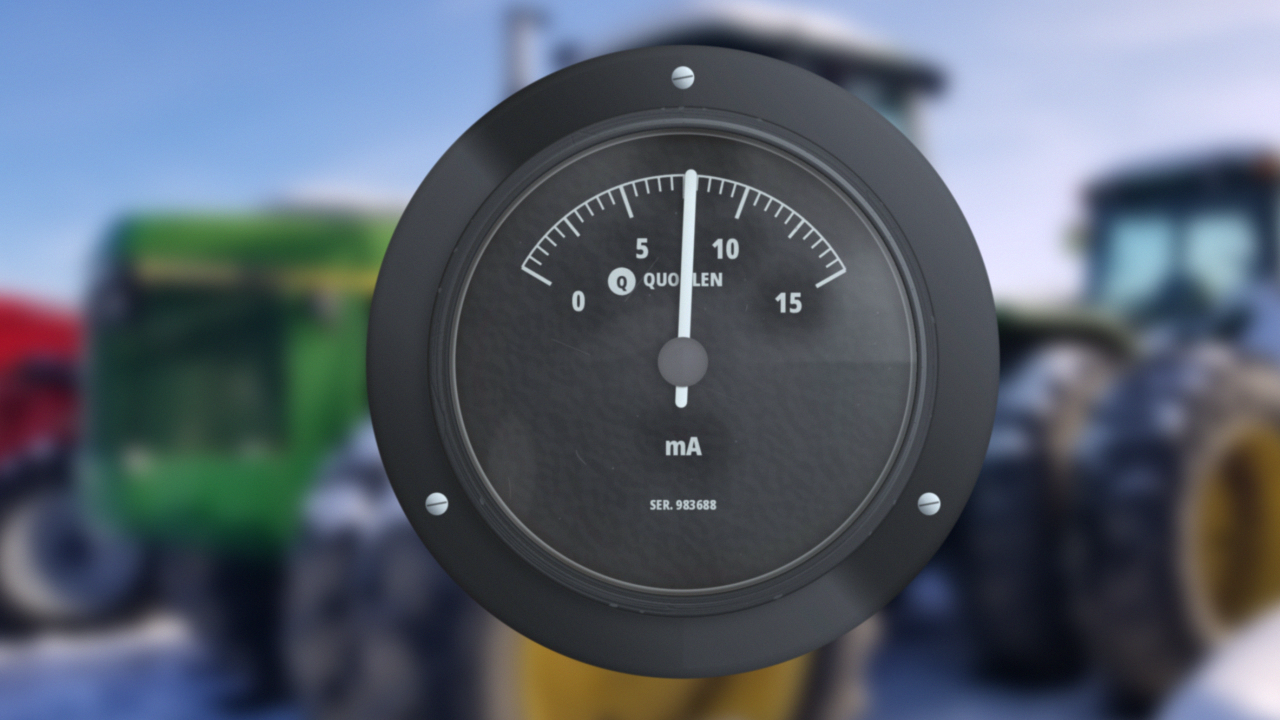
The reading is 7.75 (mA)
